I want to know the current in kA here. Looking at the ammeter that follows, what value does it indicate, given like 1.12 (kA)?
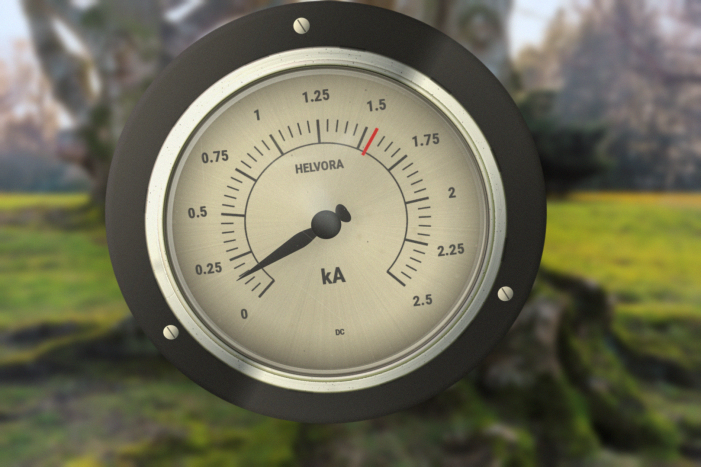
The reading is 0.15 (kA)
